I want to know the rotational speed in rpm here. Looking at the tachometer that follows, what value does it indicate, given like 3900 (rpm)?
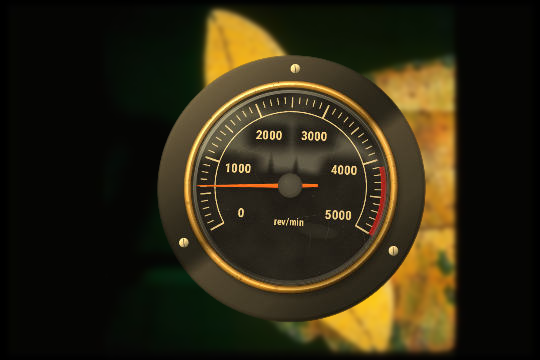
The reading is 600 (rpm)
